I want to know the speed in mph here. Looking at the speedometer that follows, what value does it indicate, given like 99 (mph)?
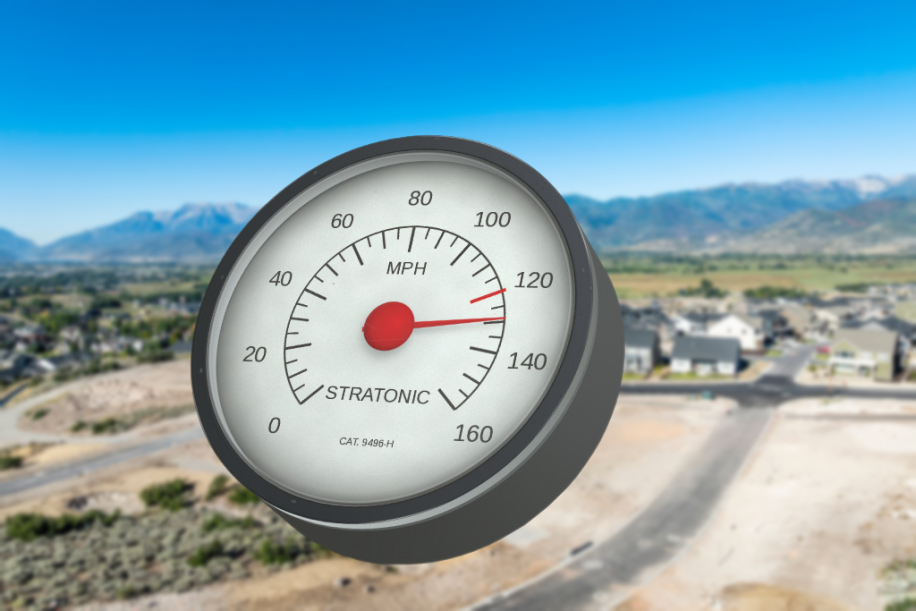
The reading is 130 (mph)
